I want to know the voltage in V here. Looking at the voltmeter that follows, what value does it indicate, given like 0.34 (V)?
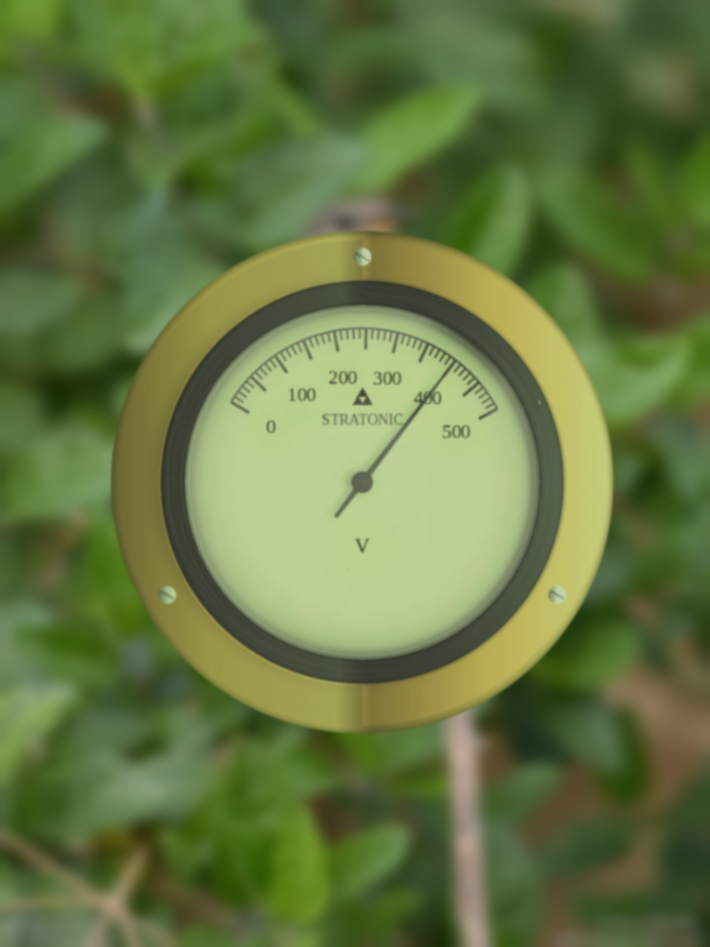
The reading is 400 (V)
